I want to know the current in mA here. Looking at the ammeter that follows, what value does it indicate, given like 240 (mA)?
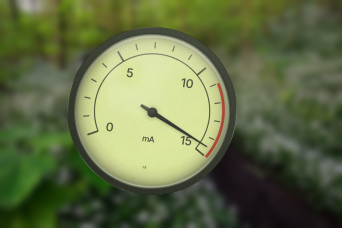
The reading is 14.5 (mA)
